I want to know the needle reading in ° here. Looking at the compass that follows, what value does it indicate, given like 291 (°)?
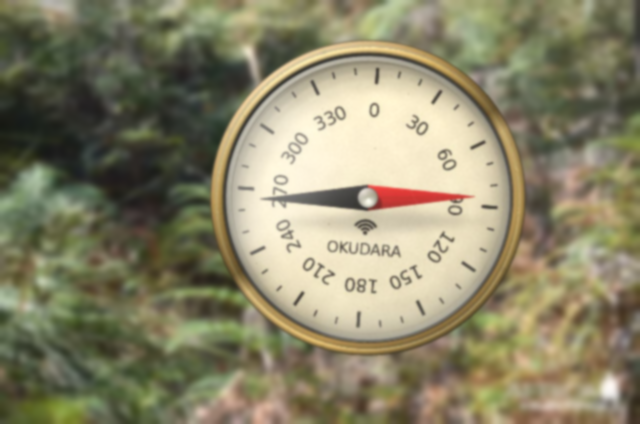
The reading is 85 (°)
